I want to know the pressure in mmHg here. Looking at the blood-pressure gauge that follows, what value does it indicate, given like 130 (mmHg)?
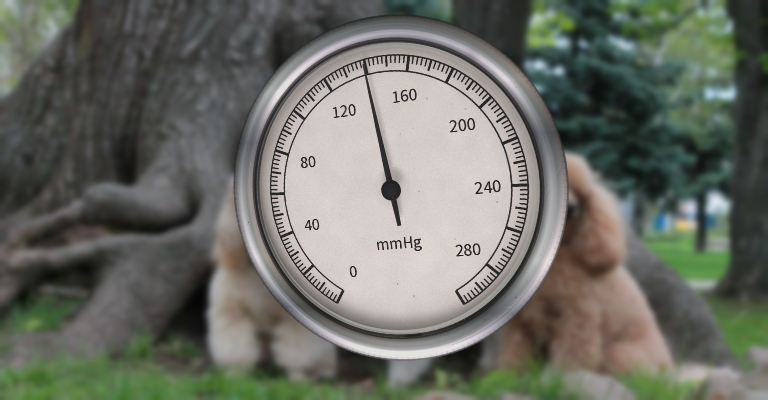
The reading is 140 (mmHg)
